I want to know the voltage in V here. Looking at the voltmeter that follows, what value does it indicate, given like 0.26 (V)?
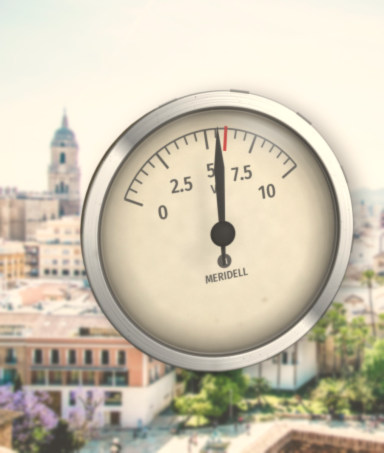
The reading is 5.5 (V)
